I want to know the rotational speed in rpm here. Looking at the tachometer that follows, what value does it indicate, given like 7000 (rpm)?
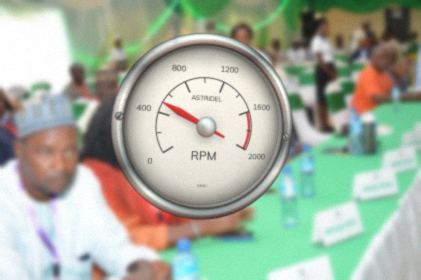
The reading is 500 (rpm)
